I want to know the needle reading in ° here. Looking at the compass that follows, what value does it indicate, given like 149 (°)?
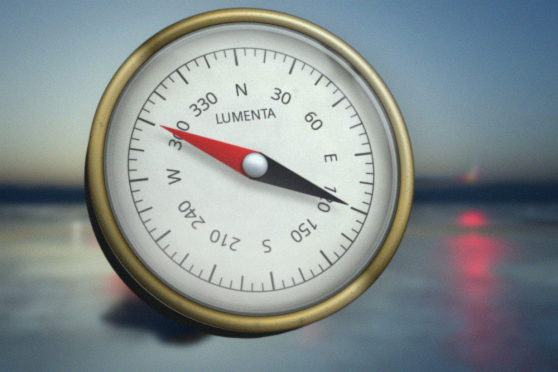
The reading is 300 (°)
